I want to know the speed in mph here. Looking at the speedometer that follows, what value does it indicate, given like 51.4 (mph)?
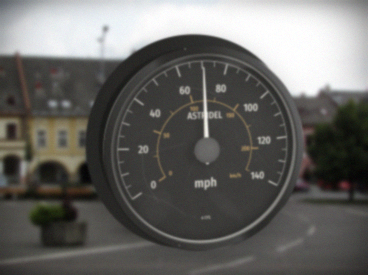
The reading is 70 (mph)
